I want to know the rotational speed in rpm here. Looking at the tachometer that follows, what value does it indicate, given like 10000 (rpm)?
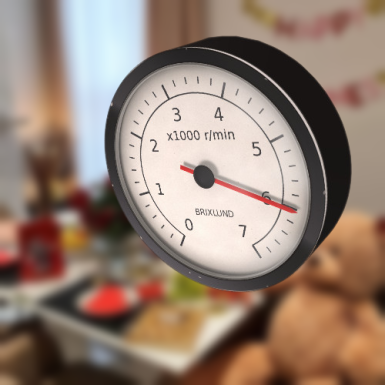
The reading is 6000 (rpm)
